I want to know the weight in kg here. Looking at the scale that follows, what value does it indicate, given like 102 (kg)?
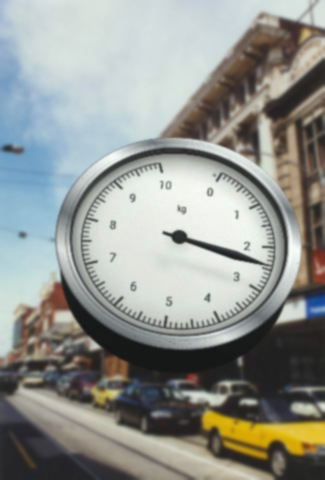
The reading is 2.5 (kg)
